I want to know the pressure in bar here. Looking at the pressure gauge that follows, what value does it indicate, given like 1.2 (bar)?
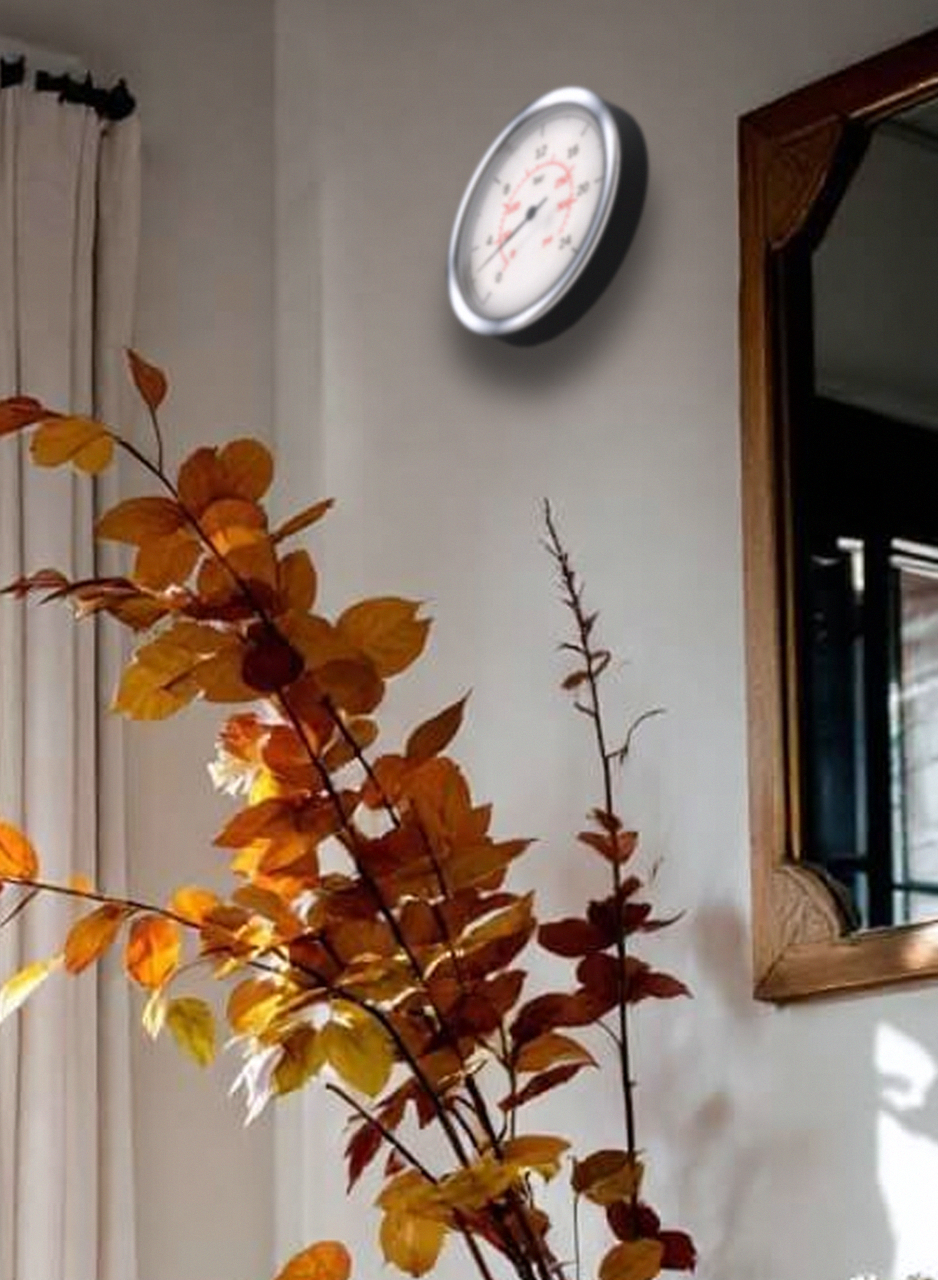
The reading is 2 (bar)
